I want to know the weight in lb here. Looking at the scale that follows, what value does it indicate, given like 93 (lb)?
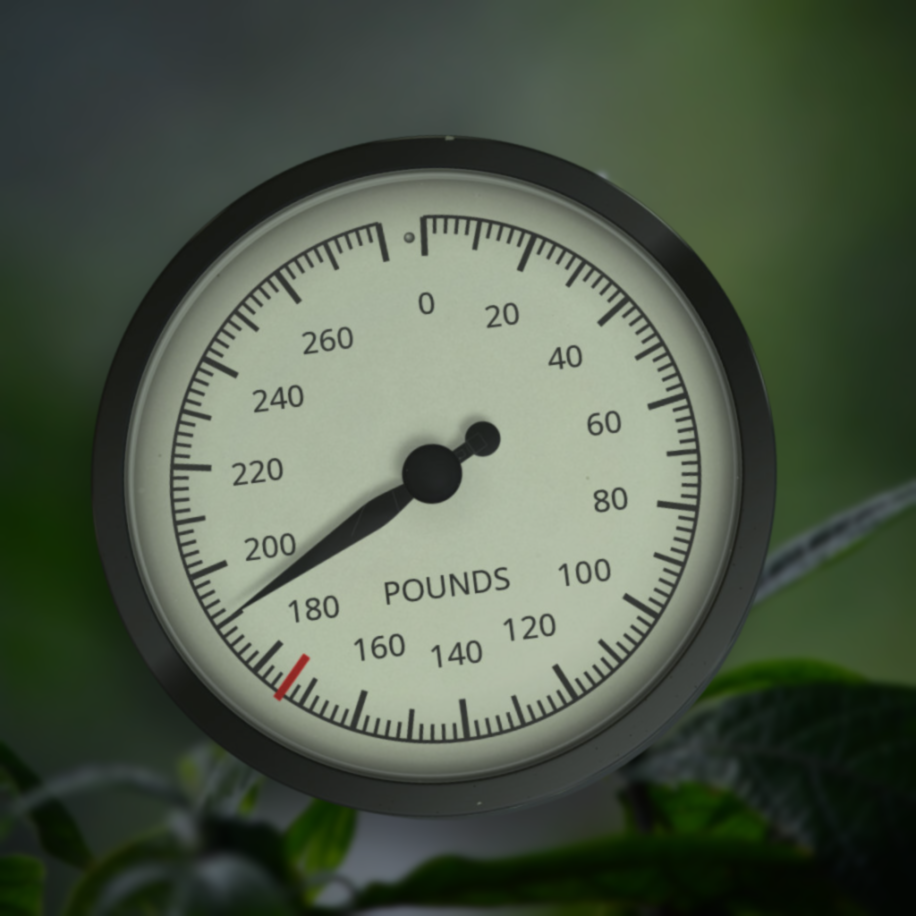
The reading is 190 (lb)
